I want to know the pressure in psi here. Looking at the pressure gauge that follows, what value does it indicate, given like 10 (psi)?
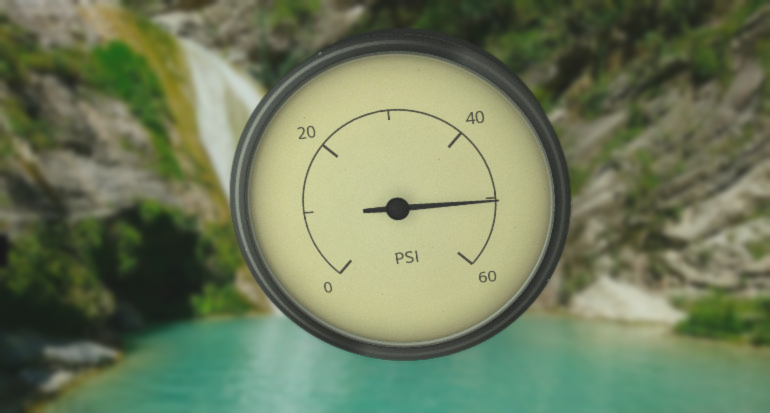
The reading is 50 (psi)
